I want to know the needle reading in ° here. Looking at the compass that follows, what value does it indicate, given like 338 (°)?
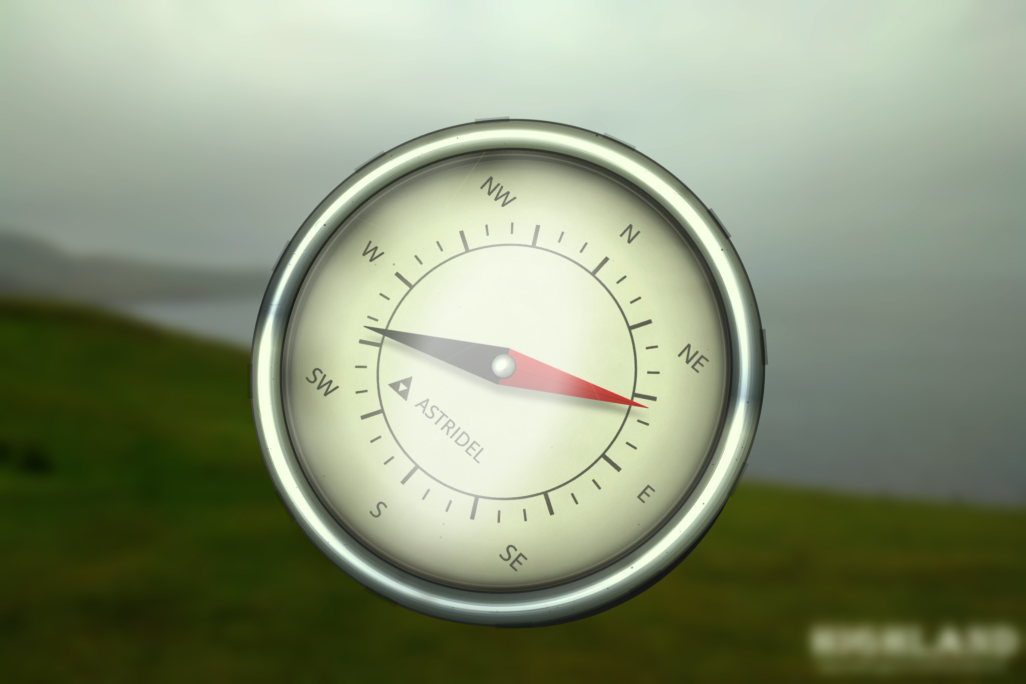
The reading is 65 (°)
